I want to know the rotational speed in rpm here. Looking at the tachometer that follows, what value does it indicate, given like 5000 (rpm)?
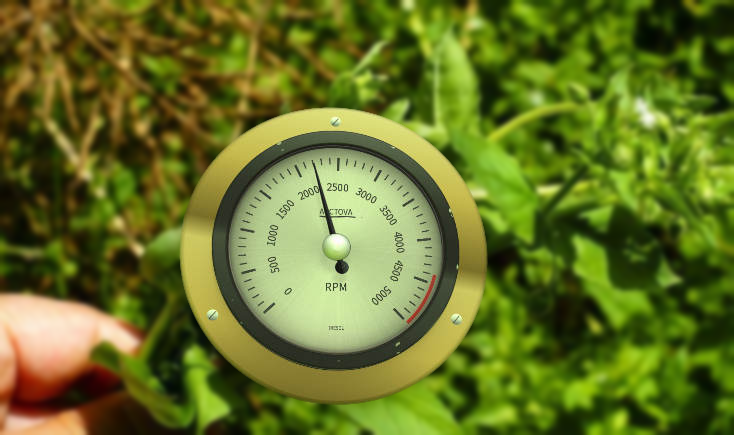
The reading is 2200 (rpm)
